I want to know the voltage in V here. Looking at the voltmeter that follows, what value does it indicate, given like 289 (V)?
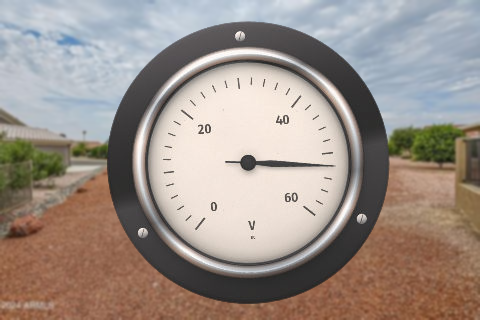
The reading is 52 (V)
